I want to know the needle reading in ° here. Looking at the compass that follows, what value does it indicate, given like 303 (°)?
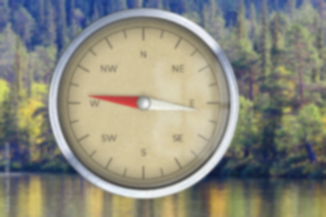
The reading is 277.5 (°)
